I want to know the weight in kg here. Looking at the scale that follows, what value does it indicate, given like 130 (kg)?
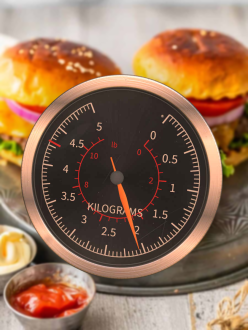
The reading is 2.05 (kg)
